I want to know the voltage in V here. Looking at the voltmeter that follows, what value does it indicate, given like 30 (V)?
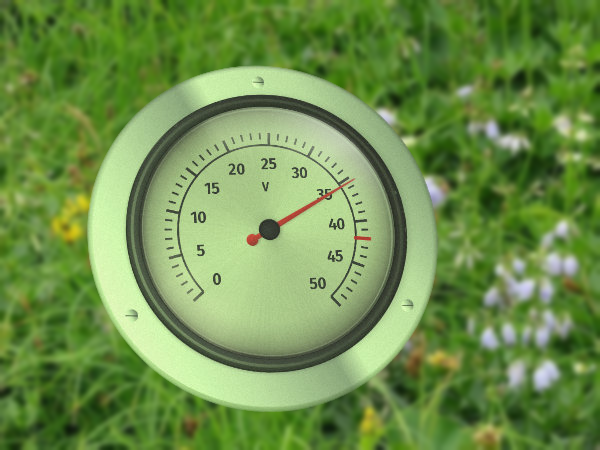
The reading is 35.5 (V)
